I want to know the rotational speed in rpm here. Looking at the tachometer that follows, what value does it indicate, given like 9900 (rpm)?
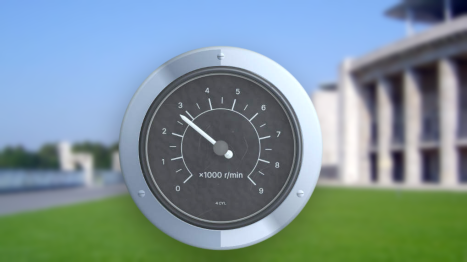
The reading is 2750 (rpm)
